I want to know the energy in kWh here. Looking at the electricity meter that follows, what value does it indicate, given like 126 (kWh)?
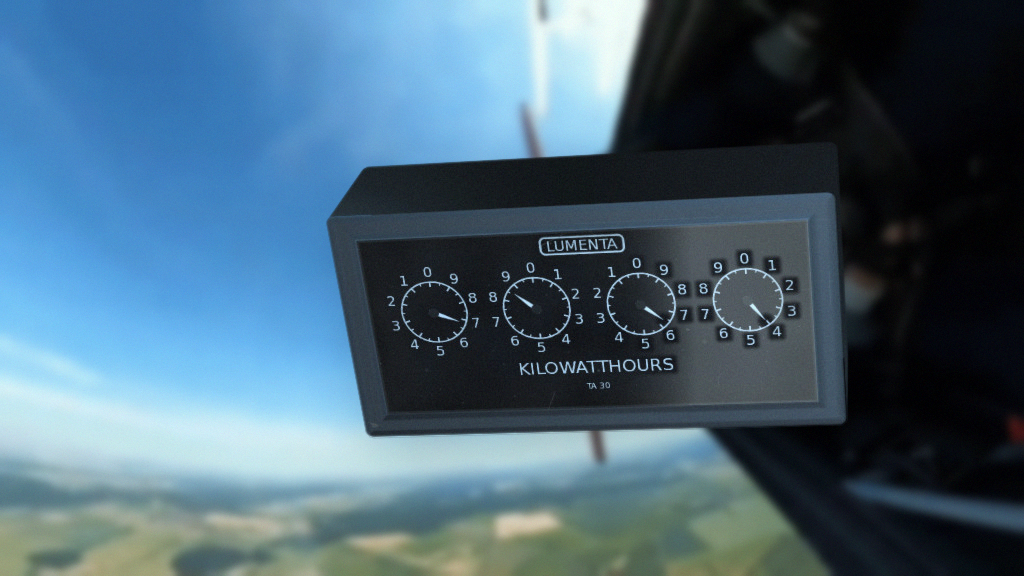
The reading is 6864 (kWh)
